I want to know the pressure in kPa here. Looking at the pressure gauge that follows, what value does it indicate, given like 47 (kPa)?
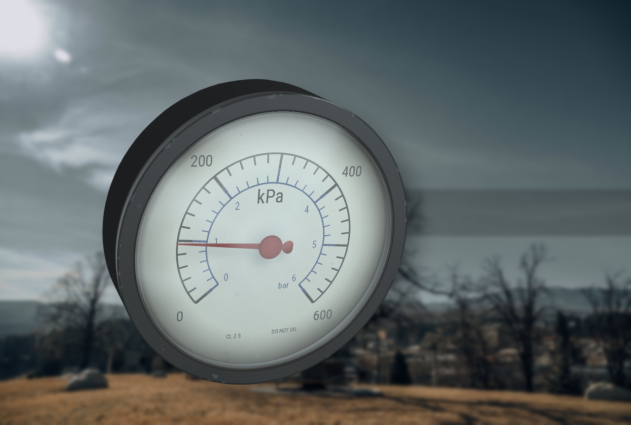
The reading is 100 (kPa)
